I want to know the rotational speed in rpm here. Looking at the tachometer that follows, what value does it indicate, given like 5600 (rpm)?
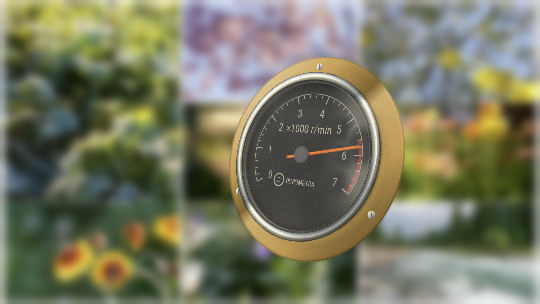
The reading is 5800 (rpm)
